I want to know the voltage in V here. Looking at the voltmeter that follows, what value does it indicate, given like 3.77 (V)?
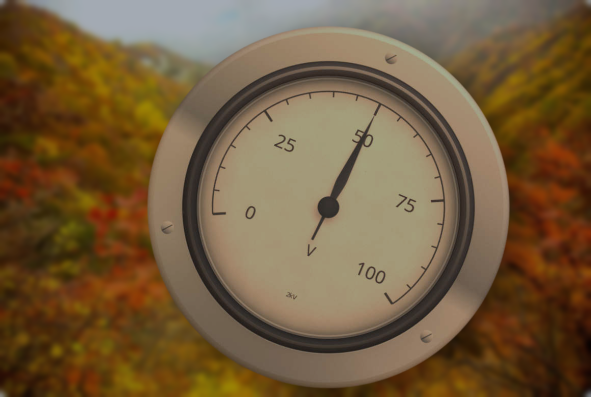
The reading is 50 (V)
